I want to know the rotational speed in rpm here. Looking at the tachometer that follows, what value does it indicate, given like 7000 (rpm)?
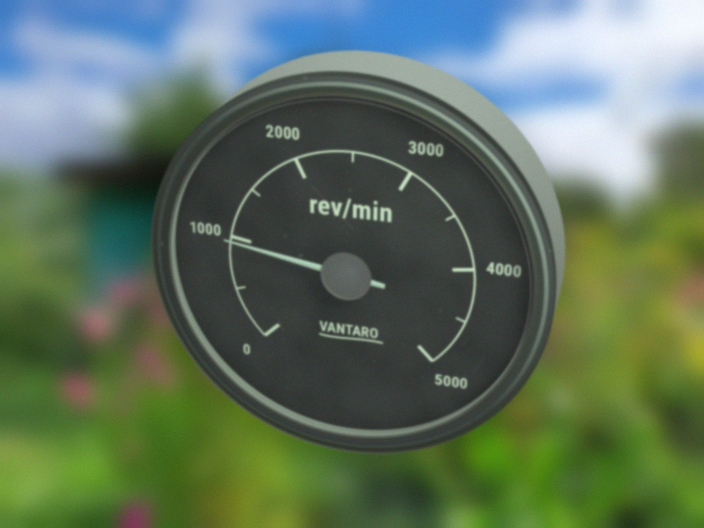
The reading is 1000 (rpm)
